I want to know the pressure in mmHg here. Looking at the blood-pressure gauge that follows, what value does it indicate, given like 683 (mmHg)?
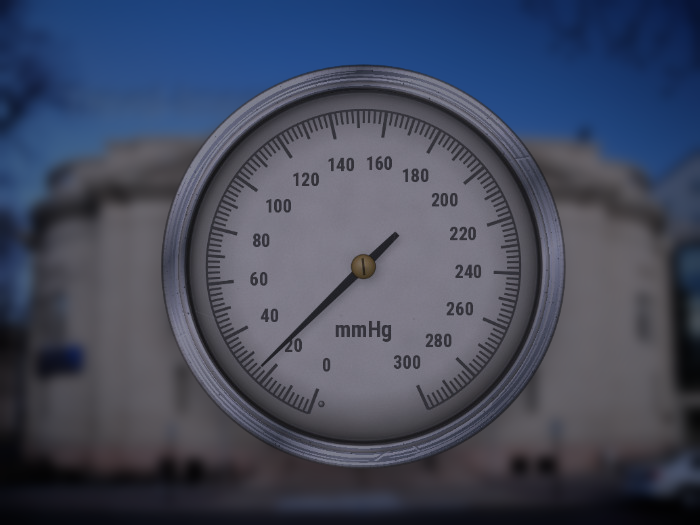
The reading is 24 (mmHg)
